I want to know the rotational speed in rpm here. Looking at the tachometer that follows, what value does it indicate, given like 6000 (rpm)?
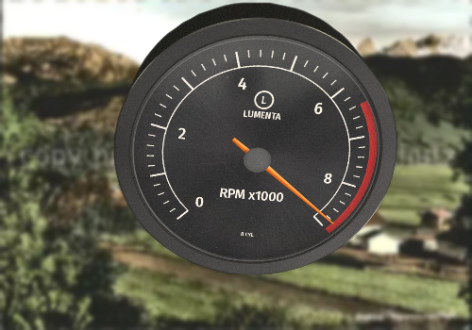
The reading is 8800 (rpm)
